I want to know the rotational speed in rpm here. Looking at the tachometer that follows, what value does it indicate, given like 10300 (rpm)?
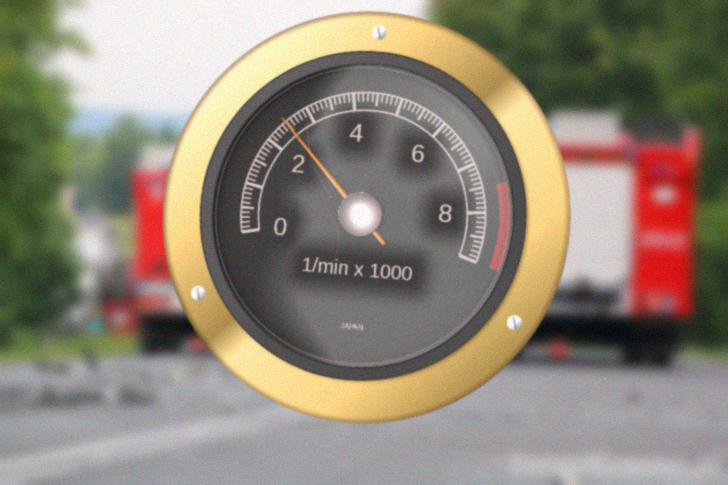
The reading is 2500 (rpm)
